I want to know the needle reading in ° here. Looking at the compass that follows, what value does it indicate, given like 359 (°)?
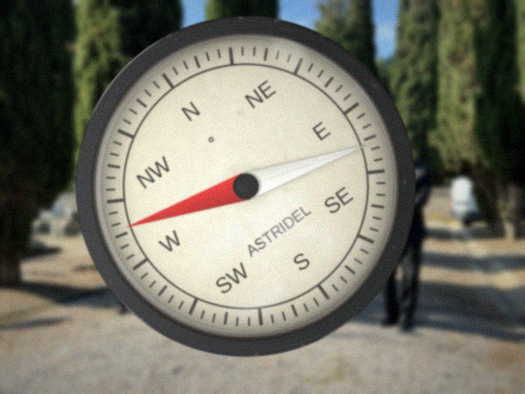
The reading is 287.5 (°)
